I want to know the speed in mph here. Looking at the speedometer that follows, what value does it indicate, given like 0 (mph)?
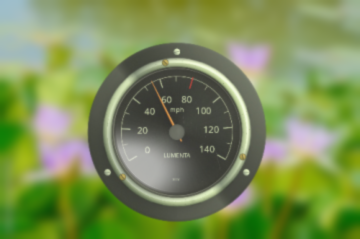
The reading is 55 (mph)
